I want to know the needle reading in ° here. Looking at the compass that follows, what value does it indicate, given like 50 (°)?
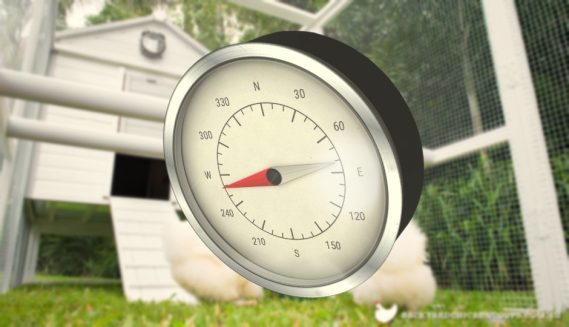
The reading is 260 (°)
